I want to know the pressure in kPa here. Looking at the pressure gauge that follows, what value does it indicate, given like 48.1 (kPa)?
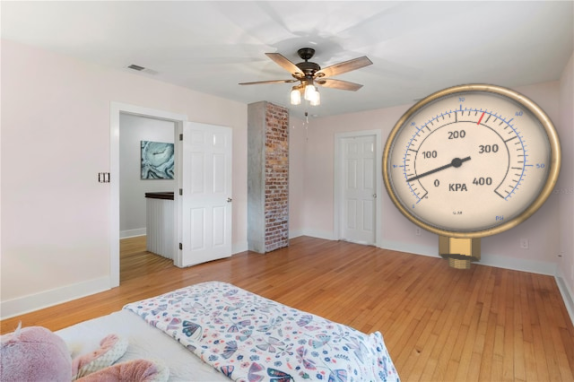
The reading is 40 (kPa)
